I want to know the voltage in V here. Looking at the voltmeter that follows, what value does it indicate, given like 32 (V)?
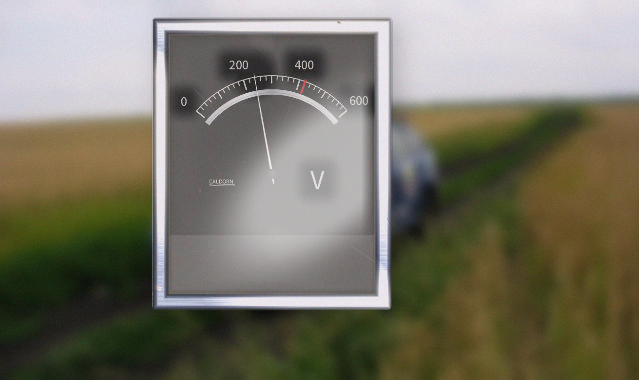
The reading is 240 (V)
